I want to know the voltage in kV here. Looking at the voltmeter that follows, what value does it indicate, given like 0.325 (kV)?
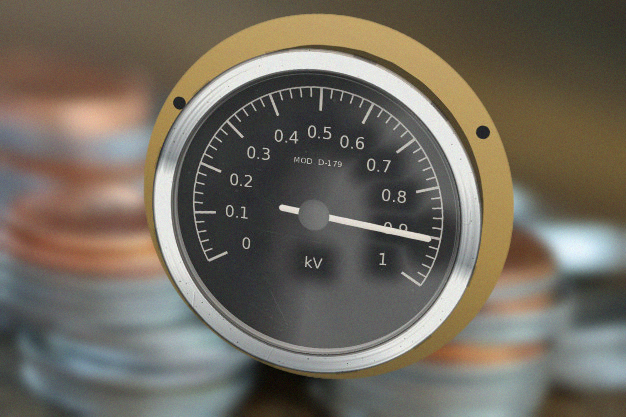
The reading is 0.9 (kV)
